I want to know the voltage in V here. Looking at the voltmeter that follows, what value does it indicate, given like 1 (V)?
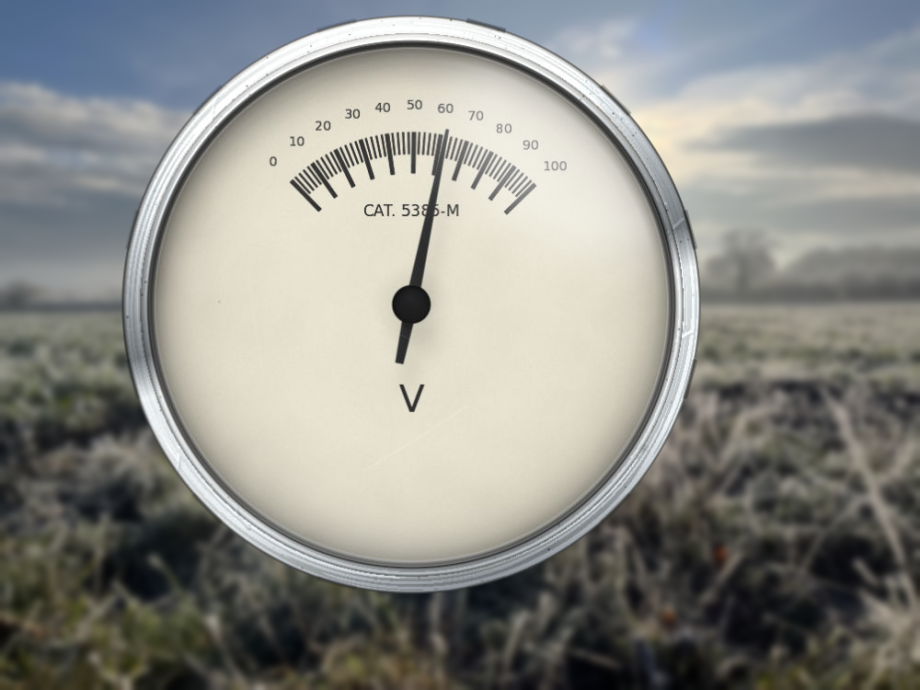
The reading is 62 (V)
